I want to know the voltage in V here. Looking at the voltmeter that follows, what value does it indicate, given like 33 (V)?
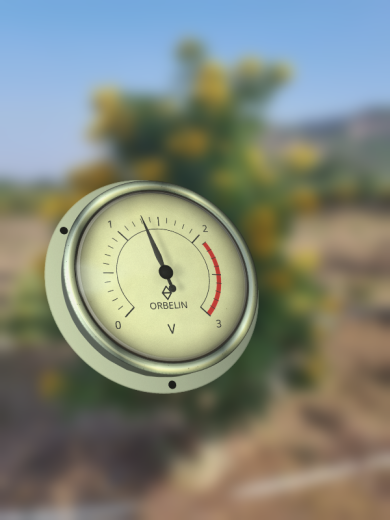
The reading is 1.3 (V)
